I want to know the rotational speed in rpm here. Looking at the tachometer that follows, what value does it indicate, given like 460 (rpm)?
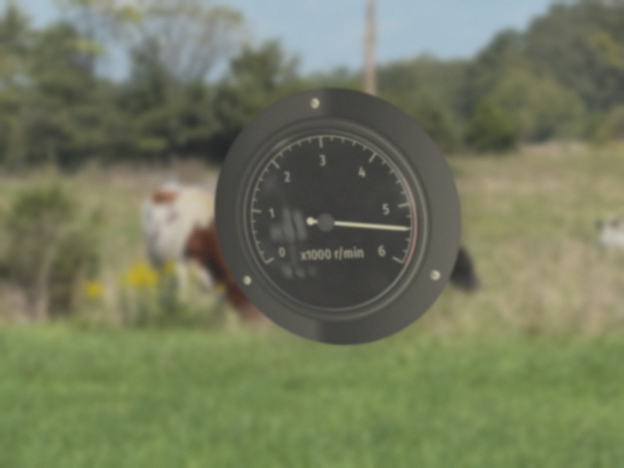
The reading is 5400 (rpm)
